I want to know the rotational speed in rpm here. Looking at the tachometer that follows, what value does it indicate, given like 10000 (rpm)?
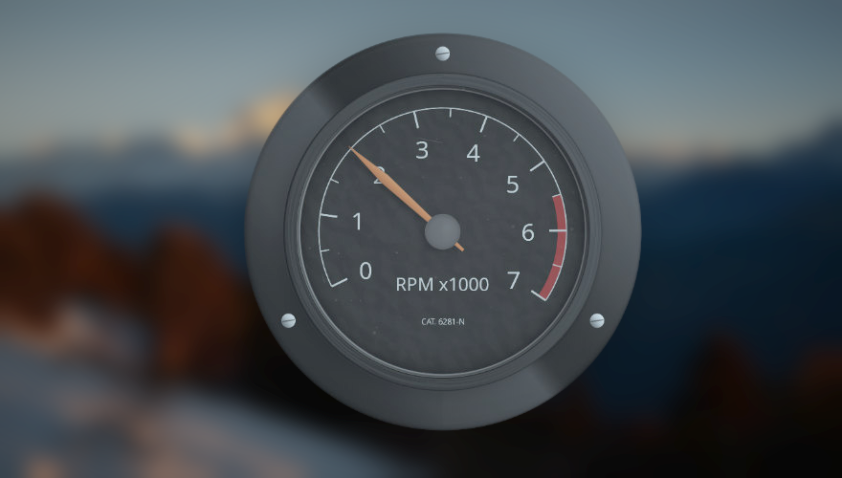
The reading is 2000 (rpm)
